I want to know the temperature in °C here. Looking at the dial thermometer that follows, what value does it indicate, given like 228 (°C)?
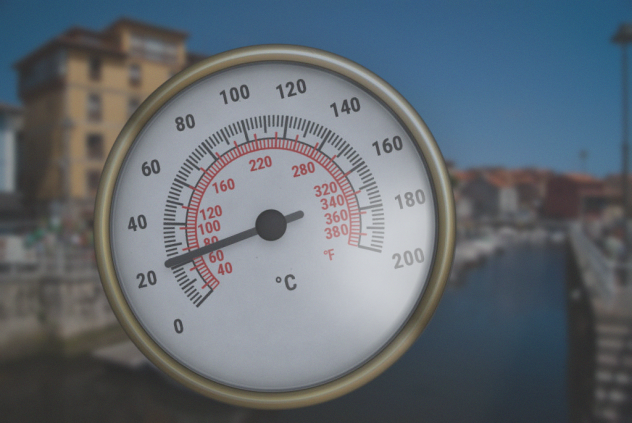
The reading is 22 (°C)
